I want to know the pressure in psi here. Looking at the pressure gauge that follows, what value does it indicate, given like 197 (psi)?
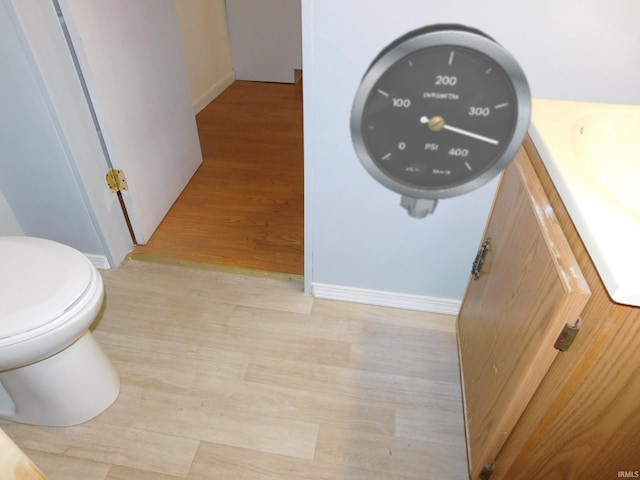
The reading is 350 (psi)
